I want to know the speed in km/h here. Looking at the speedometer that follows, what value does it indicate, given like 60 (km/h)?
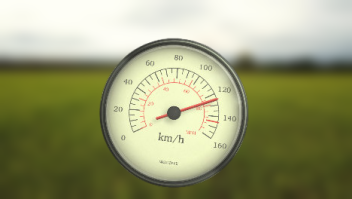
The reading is 125 (km/h)
